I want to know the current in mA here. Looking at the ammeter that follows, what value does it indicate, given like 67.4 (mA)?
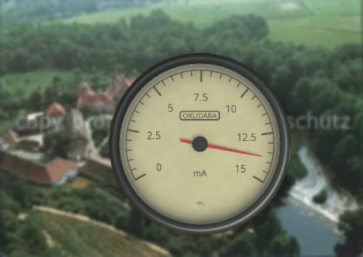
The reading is 13.75 (mA)
